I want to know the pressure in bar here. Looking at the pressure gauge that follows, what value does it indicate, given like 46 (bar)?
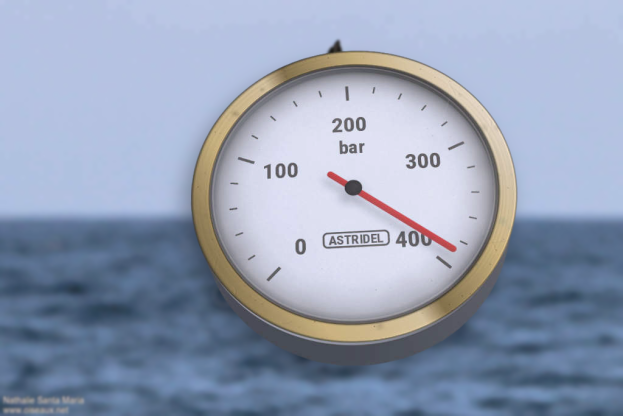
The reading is 390 (bar)
